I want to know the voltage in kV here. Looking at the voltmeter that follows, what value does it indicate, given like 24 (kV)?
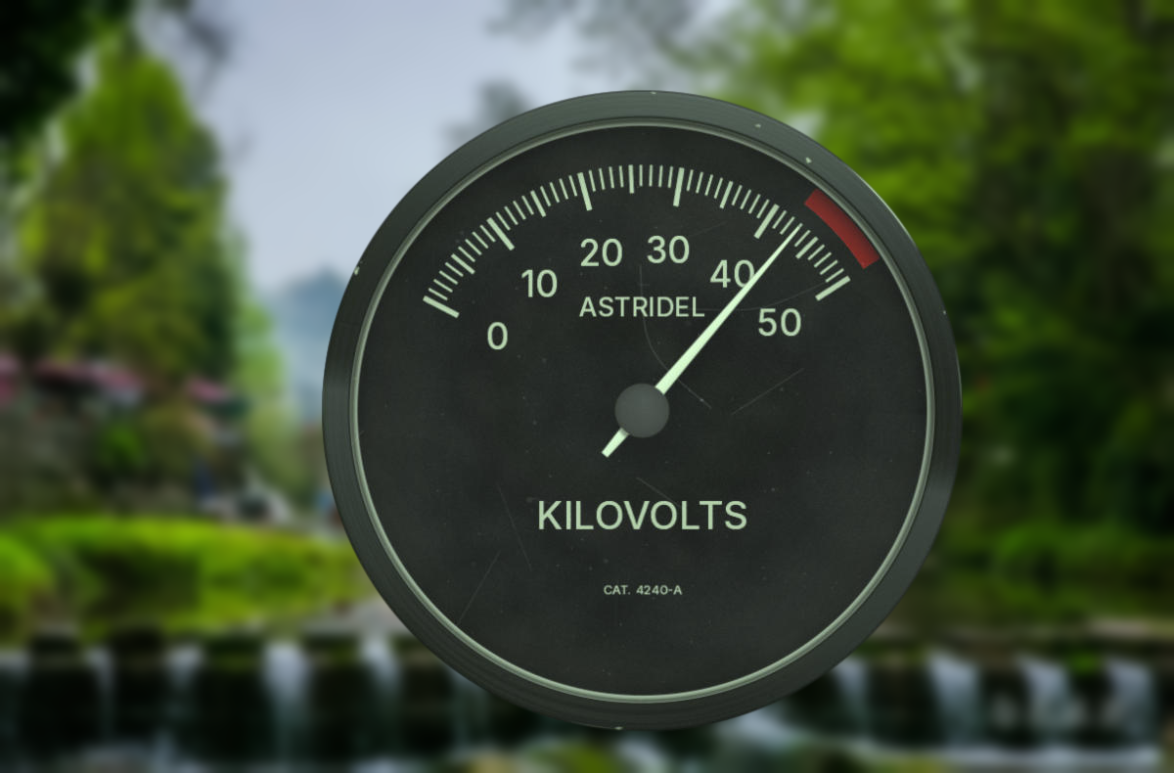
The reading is 43 (kV)
